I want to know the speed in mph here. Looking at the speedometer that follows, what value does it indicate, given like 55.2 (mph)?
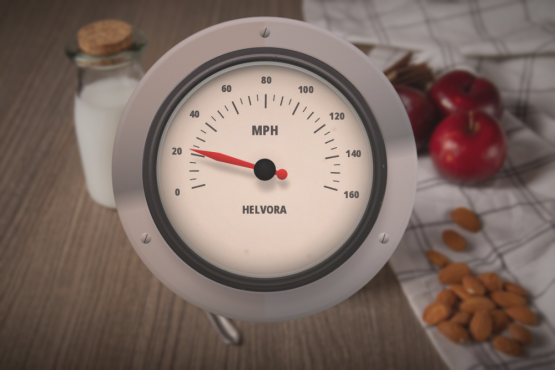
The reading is 22.5 (mph)
